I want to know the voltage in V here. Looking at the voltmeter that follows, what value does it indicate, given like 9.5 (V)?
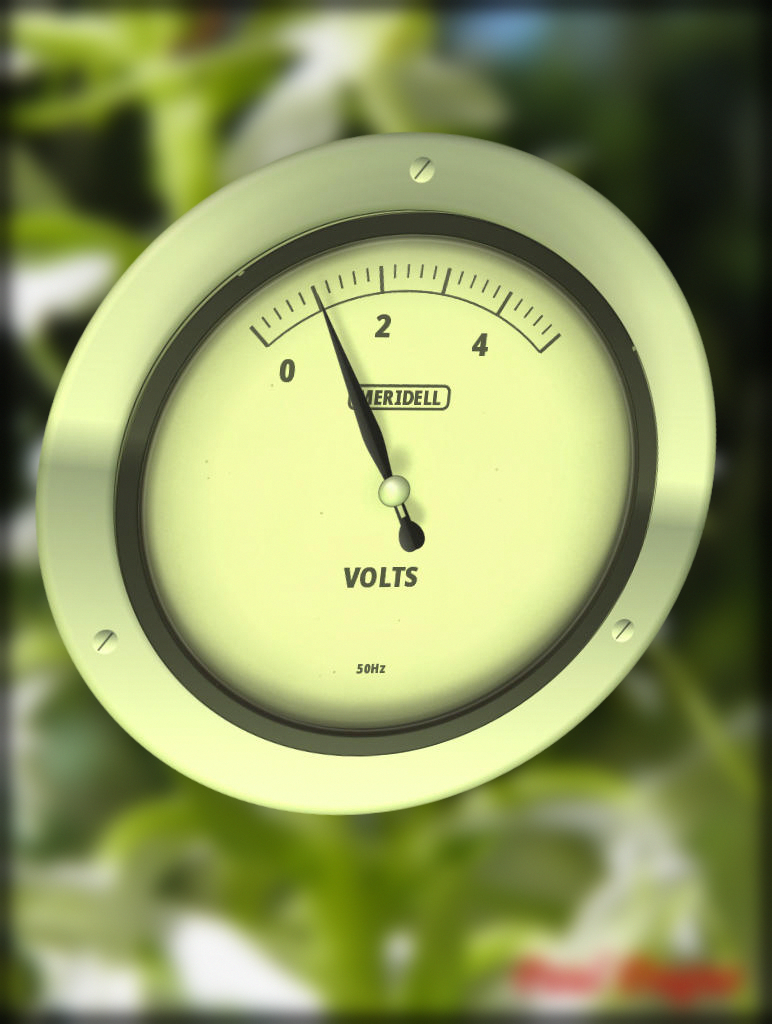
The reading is 1 (V)
